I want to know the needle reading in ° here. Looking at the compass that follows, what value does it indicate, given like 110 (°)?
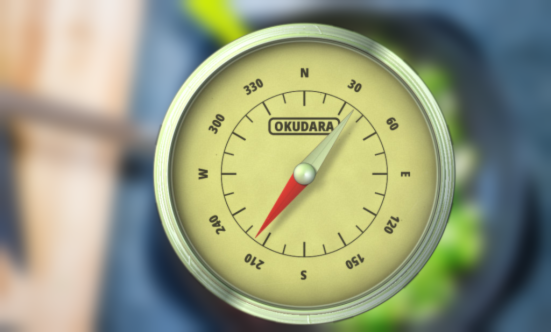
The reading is 217.5 (°)
